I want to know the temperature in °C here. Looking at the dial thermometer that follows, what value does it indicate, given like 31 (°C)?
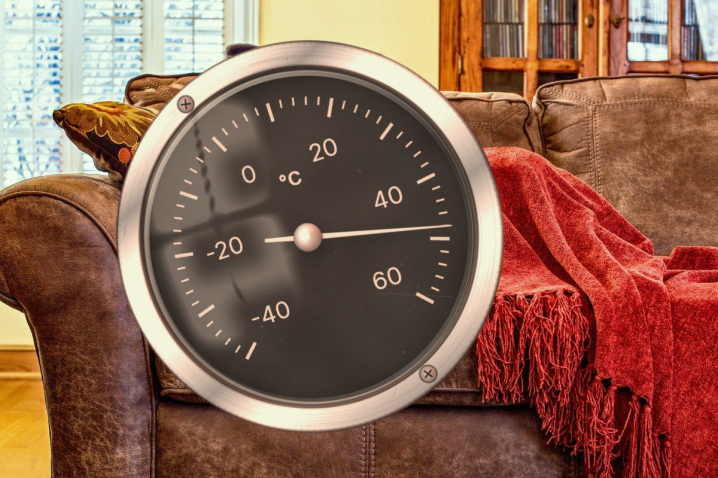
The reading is 48 (°C)
